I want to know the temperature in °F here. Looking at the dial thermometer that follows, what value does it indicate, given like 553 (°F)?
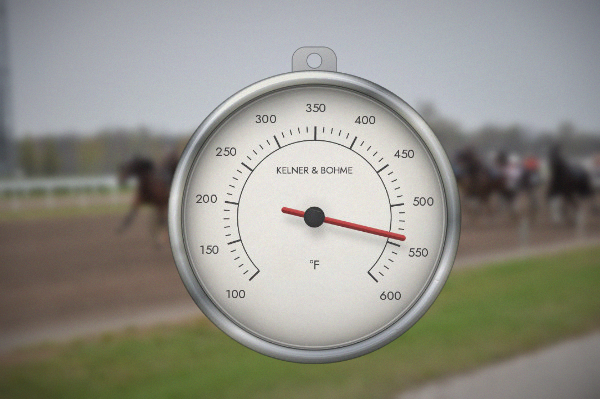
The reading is 540 (°F)
